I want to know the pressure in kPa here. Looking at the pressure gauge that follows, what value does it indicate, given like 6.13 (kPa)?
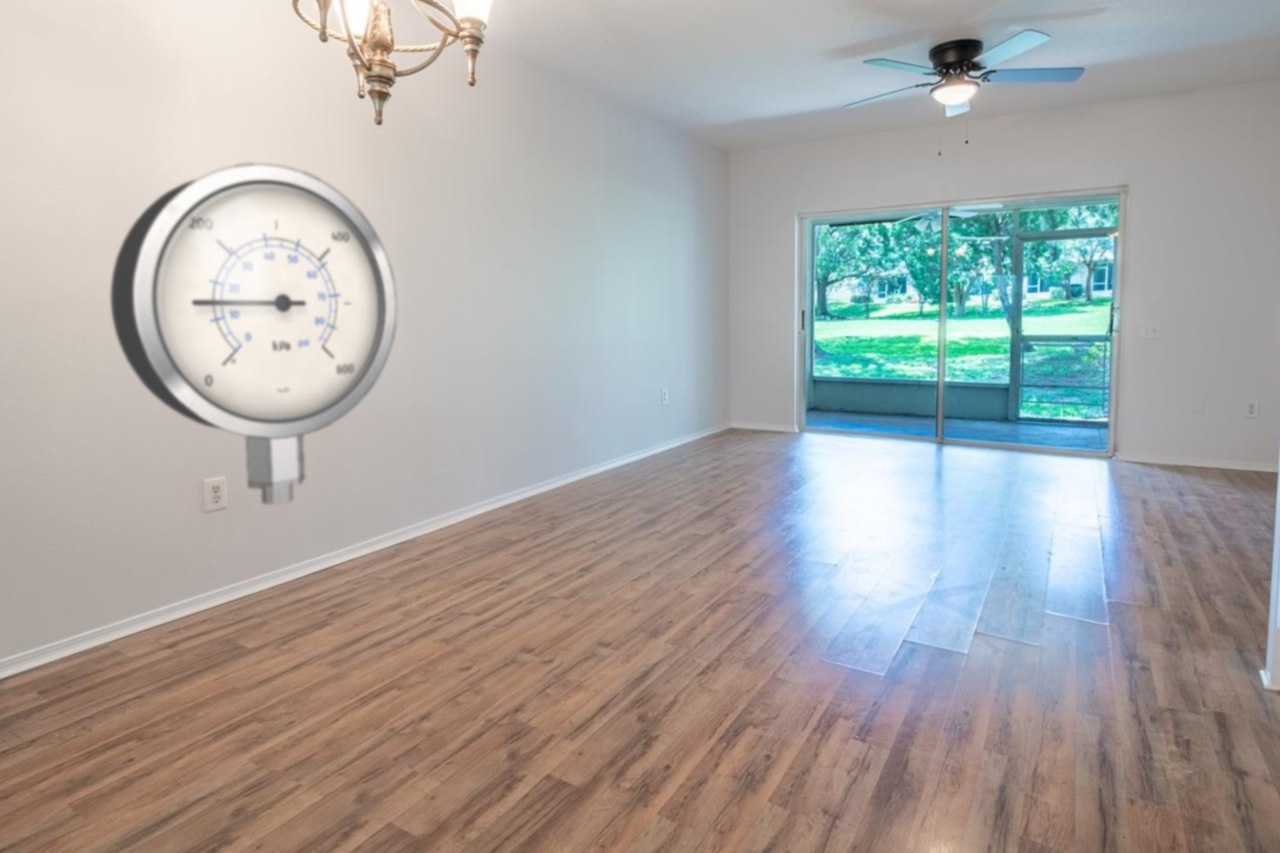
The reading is 100 (kPa)
